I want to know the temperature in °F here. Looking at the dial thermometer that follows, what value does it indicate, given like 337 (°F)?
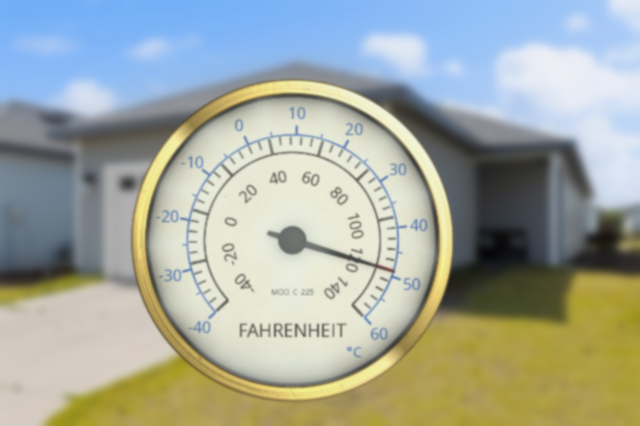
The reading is 120 (°F)
